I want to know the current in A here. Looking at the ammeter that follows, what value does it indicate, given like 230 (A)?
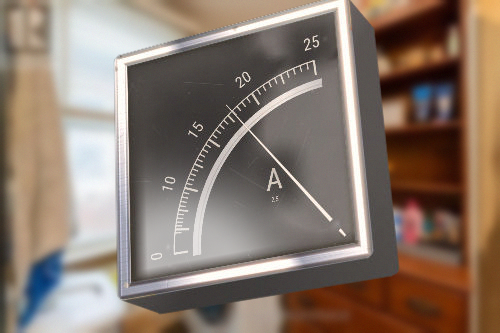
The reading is 18 (A)
